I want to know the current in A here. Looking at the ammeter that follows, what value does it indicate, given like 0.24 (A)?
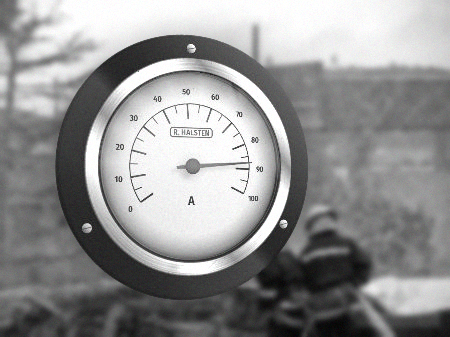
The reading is 87.5 (A)
